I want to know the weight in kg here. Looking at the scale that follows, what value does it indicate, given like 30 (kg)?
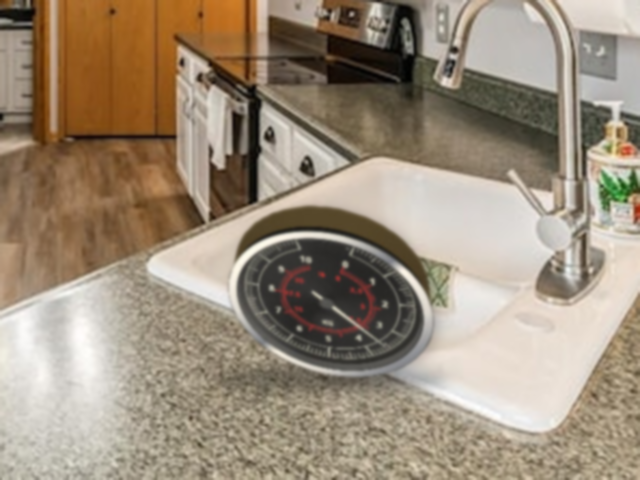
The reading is 3.5 (kg)
